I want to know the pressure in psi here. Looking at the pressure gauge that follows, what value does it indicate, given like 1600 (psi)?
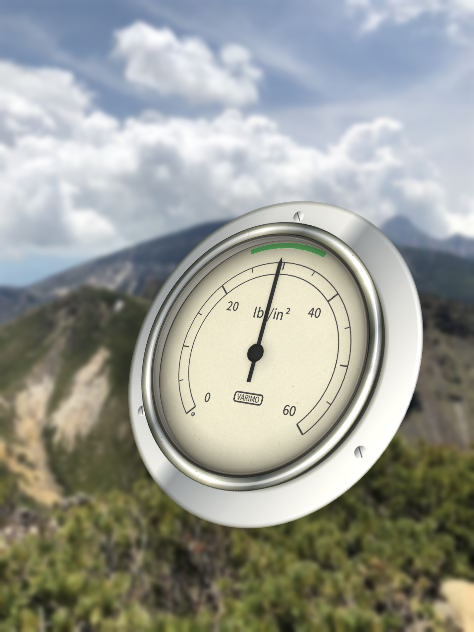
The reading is 30 (psi)
